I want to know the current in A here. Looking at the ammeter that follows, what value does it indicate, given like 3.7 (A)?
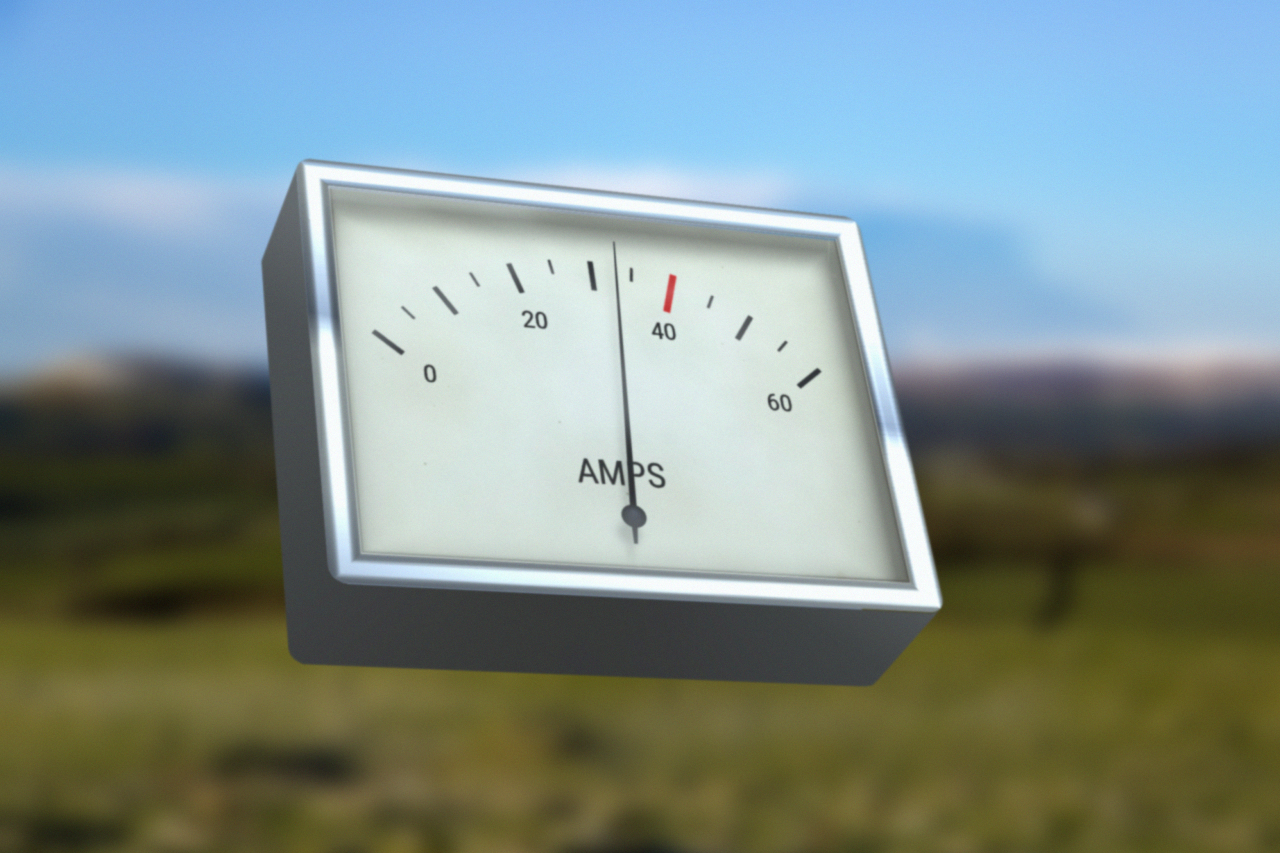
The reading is 32.5 (A)
